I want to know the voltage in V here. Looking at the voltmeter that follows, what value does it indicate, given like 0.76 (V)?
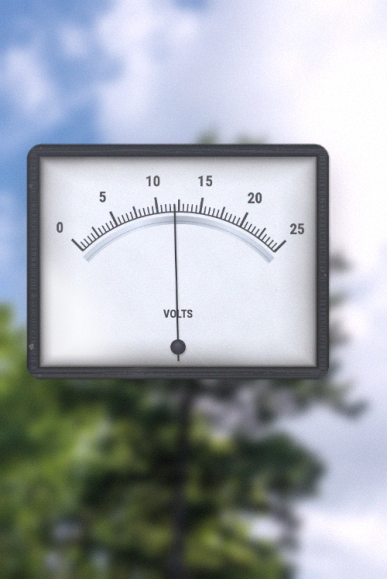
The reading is 12 (V)
